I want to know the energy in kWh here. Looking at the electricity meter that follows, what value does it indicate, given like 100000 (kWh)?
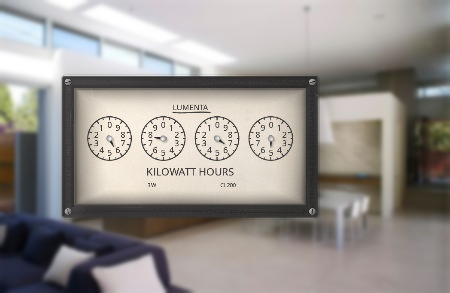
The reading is 5765 (kWh)
